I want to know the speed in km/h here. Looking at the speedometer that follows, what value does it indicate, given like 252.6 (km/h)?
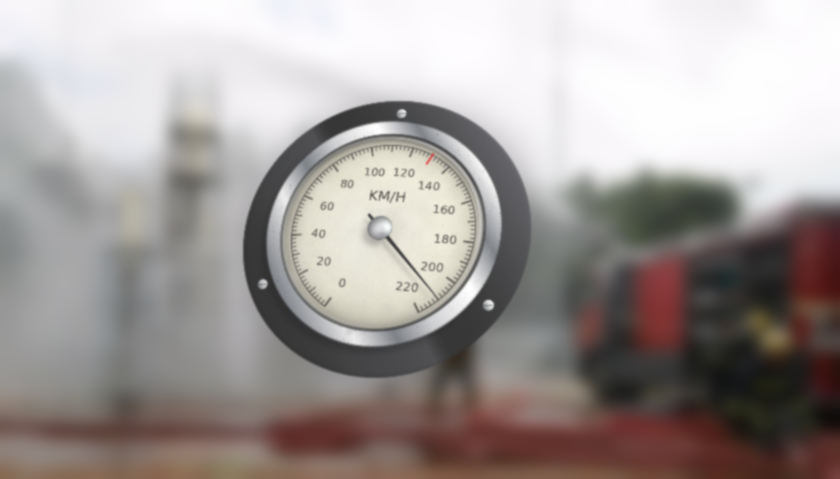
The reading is 210 (km/h)
